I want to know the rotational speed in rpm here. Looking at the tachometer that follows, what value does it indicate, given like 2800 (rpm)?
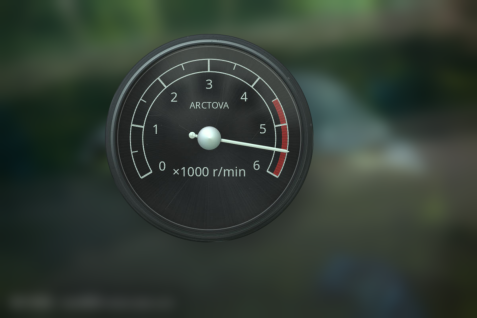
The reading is 5500 (rpm)
